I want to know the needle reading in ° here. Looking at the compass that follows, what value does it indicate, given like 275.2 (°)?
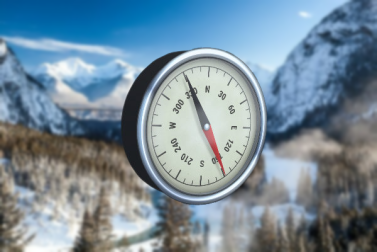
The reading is 150 (°)
